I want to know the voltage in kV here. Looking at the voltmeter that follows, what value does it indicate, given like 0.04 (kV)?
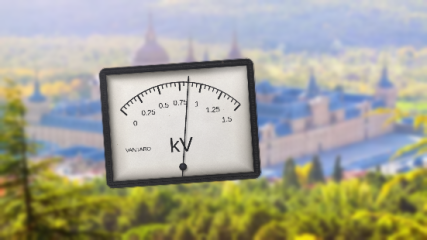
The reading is 0.85 (kV)
